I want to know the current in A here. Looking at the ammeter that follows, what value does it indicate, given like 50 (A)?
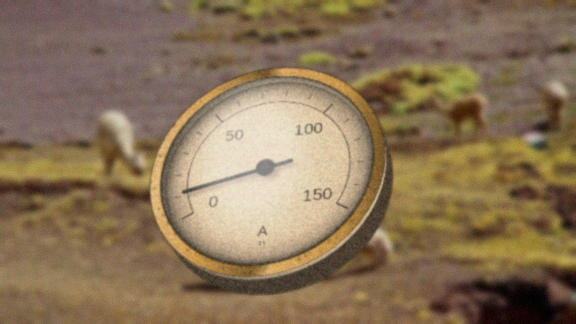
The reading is 10 (A)
